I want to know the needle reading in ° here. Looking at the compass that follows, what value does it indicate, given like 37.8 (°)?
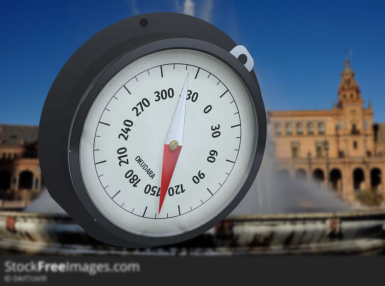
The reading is 140 (°)
